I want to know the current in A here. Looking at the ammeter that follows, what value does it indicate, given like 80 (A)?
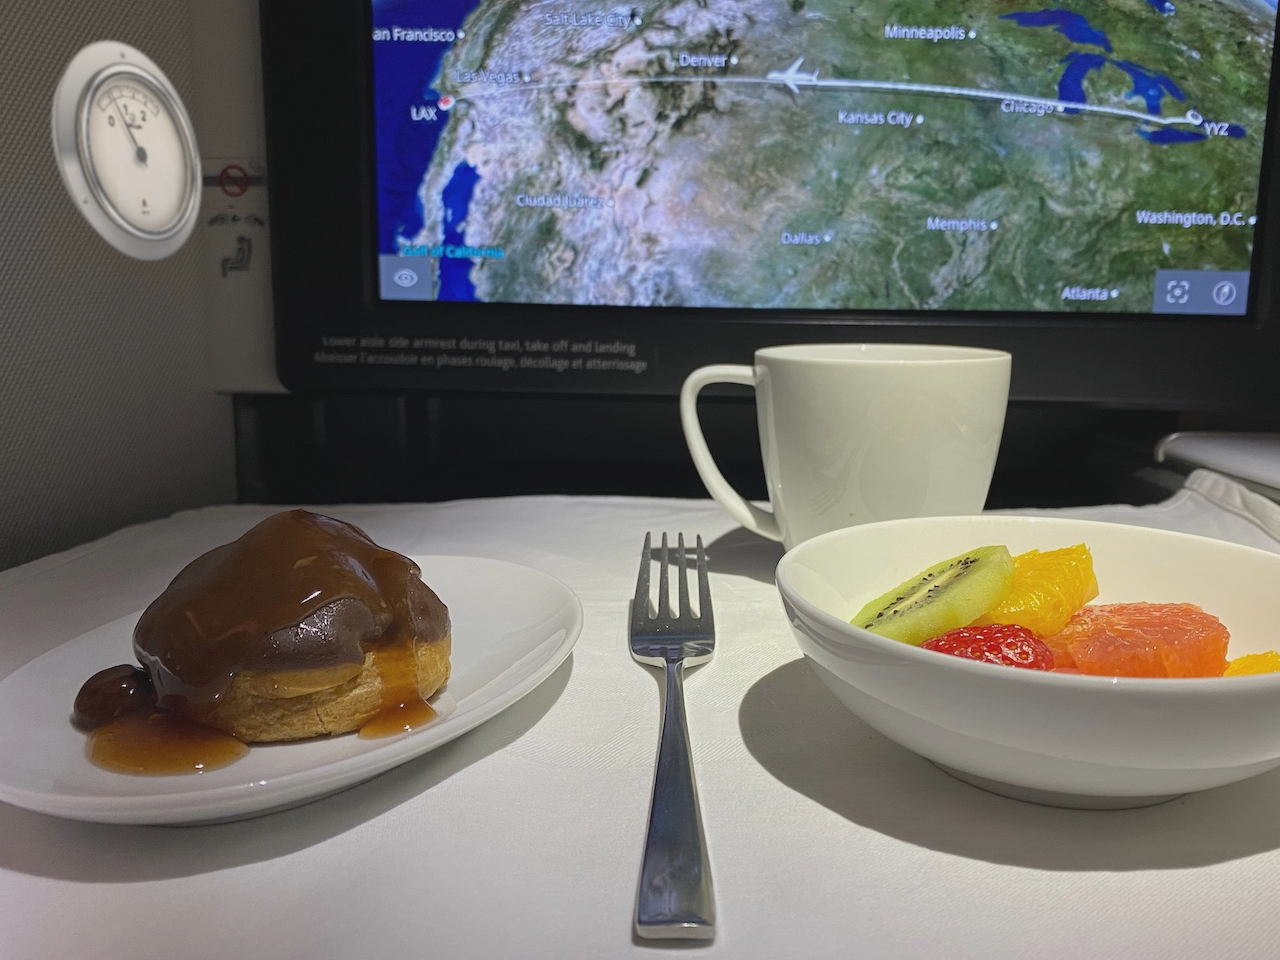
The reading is 0.5 (A)
